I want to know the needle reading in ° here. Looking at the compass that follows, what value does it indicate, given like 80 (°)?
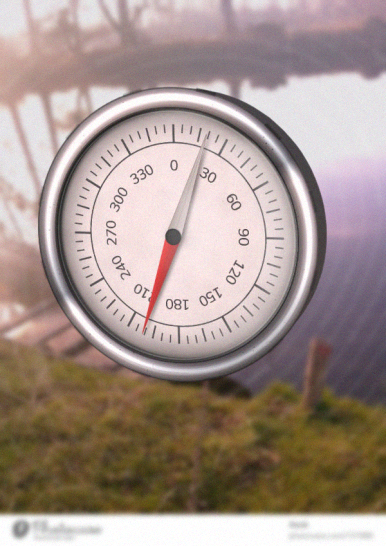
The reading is 200 (°)
